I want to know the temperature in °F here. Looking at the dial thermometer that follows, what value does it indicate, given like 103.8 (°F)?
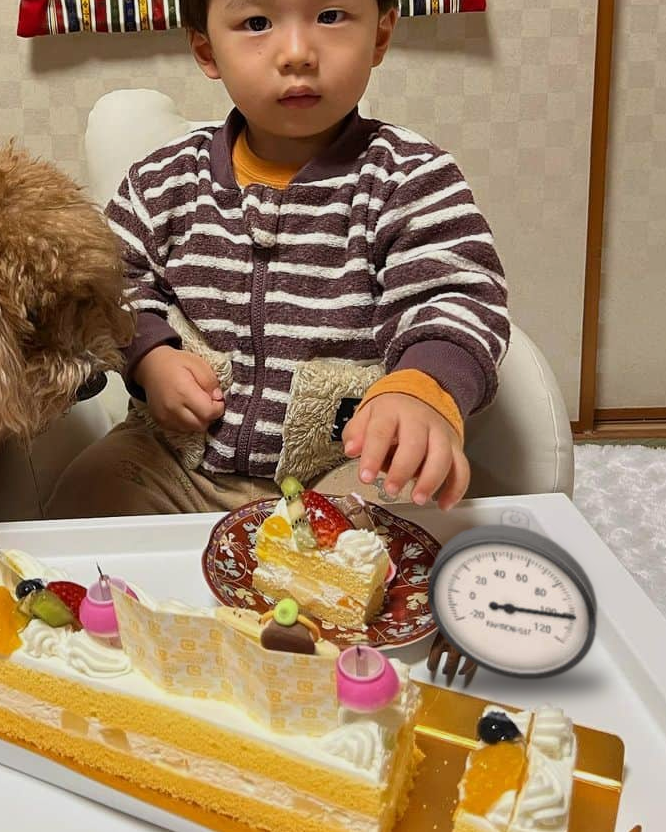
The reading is 100 (°F)
